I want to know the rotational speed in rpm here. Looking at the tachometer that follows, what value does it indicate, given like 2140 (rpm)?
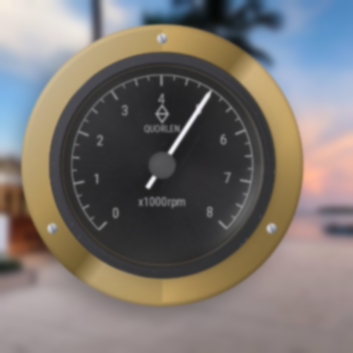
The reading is 5000 (rpm)
